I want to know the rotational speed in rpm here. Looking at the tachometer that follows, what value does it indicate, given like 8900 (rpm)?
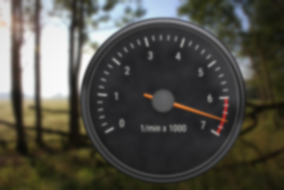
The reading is 6600 (rpm)
